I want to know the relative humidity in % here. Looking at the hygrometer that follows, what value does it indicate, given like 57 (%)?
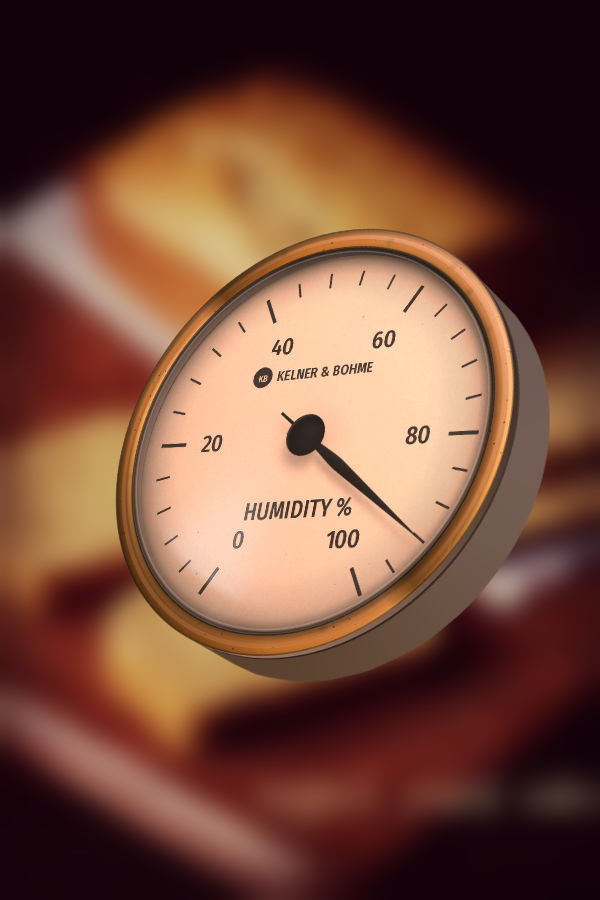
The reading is 92 (%)
